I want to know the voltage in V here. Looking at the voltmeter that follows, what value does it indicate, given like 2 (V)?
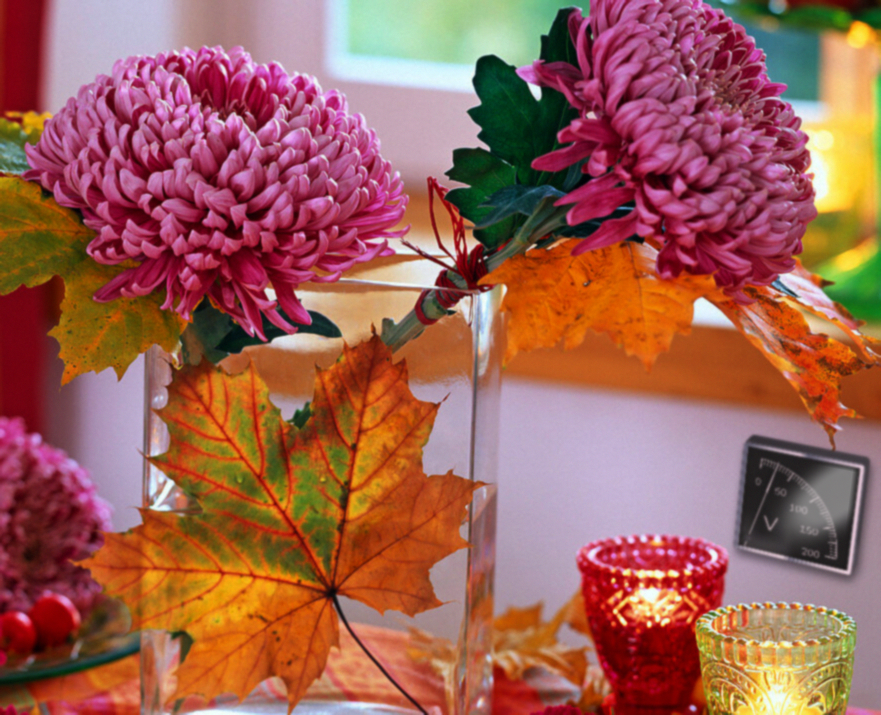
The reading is 25 (V)
